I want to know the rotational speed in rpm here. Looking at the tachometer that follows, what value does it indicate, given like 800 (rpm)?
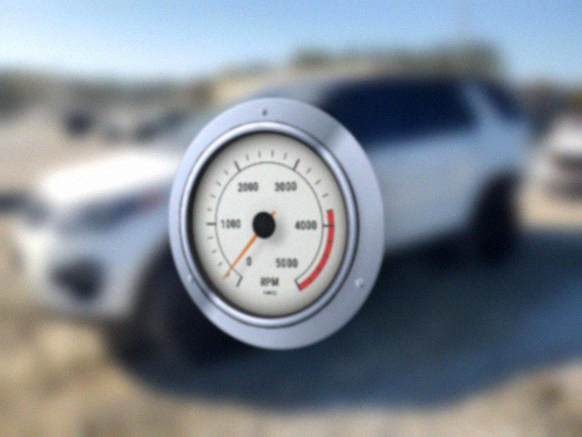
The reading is 200 (rpm)
